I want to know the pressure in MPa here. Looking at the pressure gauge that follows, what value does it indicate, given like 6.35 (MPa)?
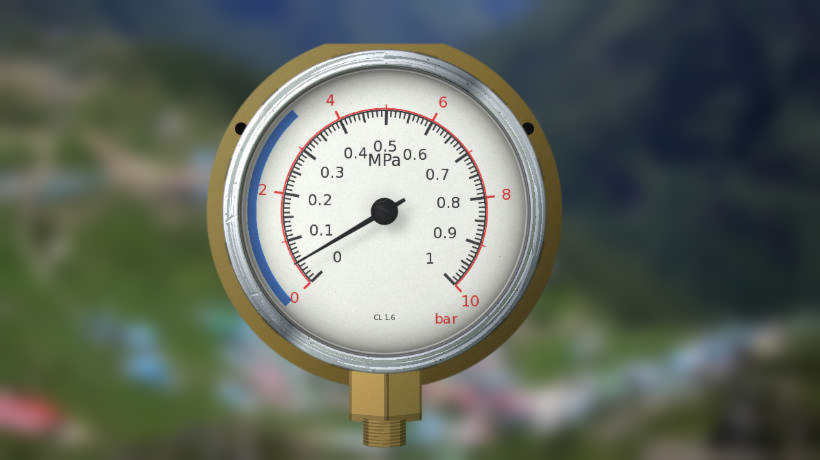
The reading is 0.05 (MPa)
